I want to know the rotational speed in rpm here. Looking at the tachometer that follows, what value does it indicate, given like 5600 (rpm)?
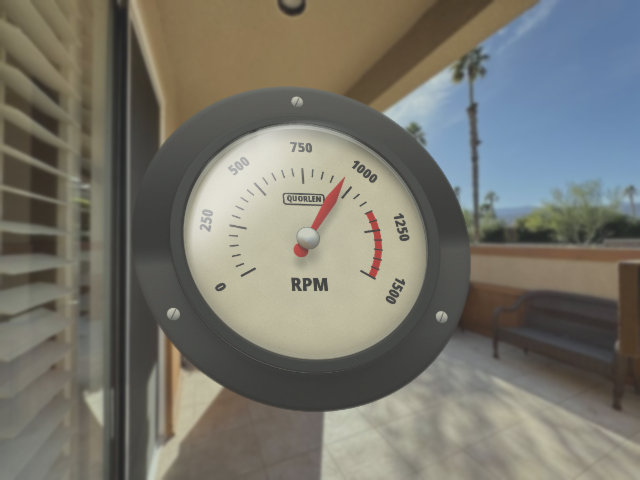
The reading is 950 (rpm)
